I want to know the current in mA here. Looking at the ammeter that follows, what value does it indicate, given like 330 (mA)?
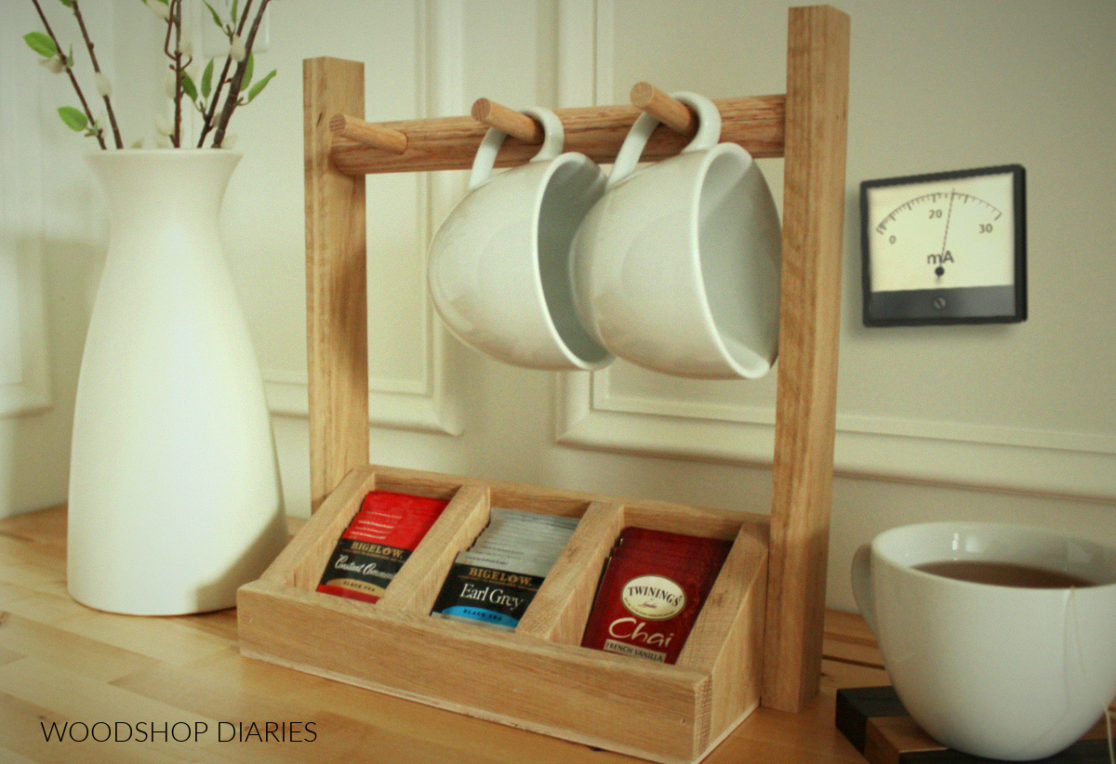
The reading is 23 (mA)
